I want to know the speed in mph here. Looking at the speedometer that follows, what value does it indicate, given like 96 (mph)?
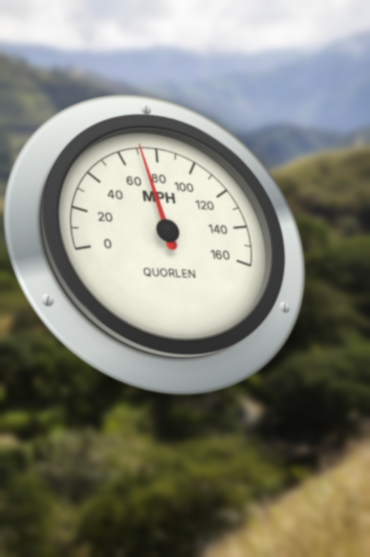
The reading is 70 (mph)
